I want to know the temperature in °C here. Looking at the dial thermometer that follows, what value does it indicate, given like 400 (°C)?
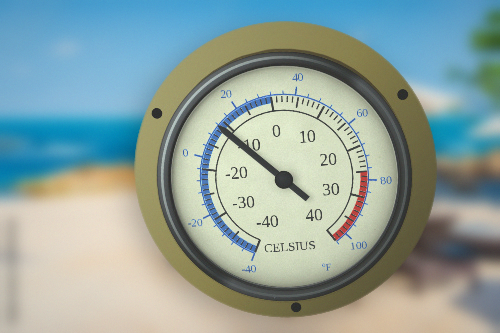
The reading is -11 (°C)
